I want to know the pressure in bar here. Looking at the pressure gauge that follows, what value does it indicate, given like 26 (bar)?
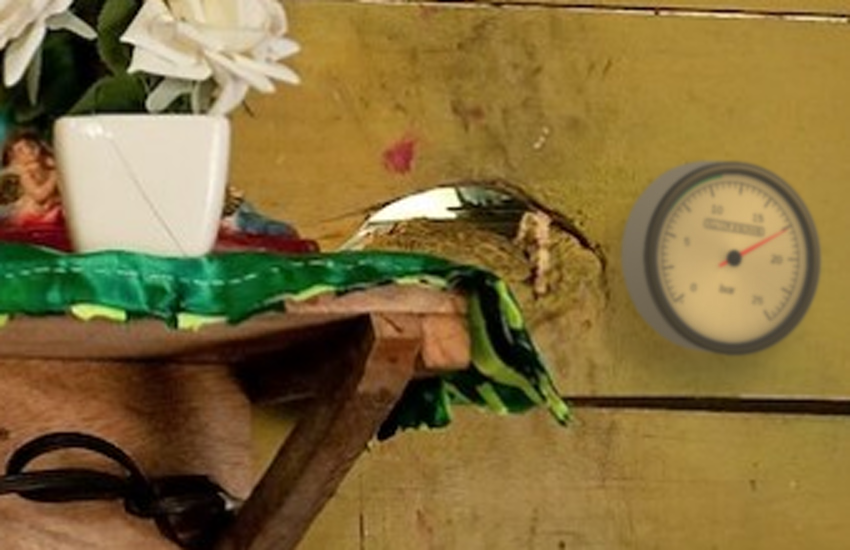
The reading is 17.5 (bar)
